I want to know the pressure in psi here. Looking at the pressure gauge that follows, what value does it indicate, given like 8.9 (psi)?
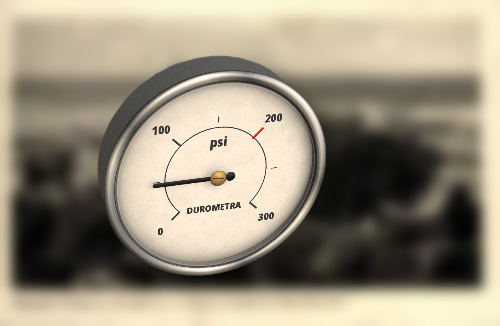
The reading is 50 (psi)
